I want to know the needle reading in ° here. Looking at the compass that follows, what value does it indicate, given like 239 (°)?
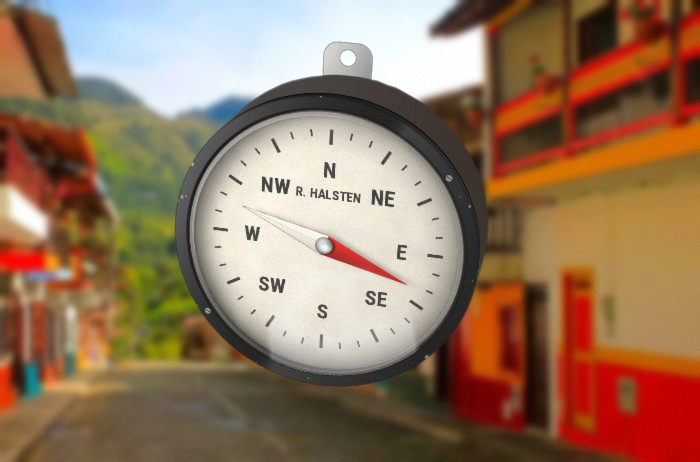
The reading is 110 (°)
